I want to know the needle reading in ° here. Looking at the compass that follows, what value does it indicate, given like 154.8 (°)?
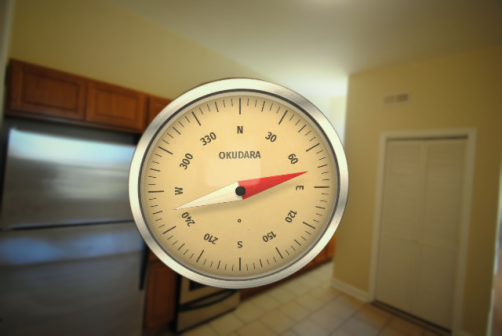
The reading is 75 (°)
